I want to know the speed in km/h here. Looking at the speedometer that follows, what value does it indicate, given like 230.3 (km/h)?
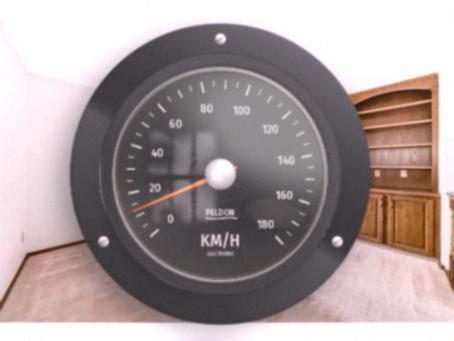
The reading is 12.5 (km/h)
